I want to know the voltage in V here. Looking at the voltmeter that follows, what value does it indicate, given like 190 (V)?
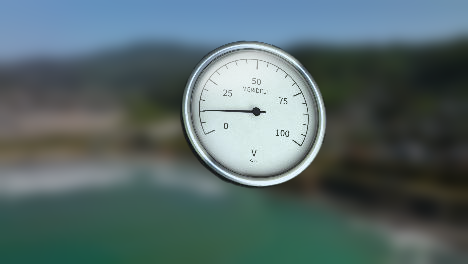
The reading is 10 (V)
